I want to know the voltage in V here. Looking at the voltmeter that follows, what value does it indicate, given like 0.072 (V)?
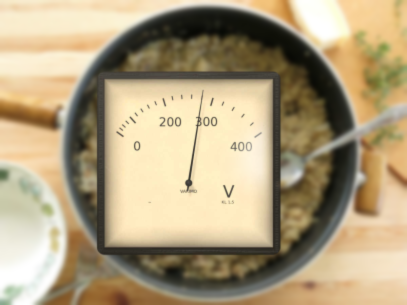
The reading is 280 (V)
